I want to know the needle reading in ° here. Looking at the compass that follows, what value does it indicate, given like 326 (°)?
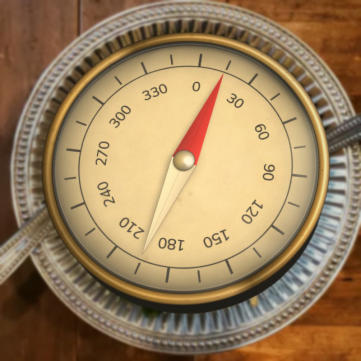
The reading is 15 (°)
